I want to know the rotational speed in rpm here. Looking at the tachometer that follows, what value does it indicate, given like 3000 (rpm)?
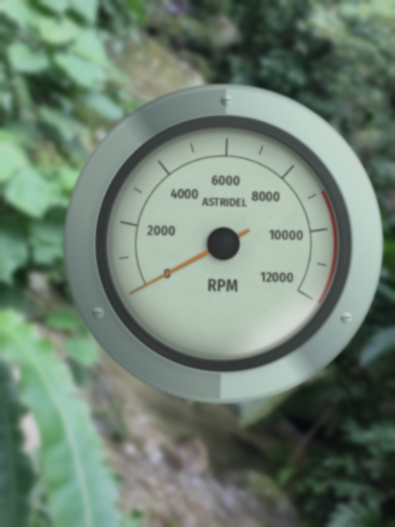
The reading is 0 (rpm)
